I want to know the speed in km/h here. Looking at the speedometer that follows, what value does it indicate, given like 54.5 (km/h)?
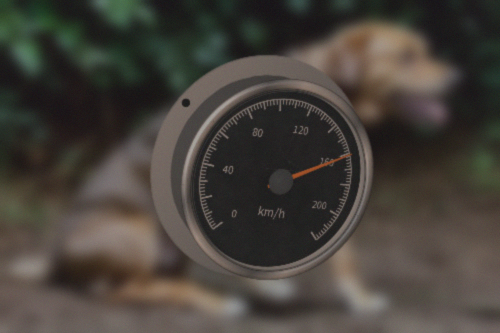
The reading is 160 (km/h)
